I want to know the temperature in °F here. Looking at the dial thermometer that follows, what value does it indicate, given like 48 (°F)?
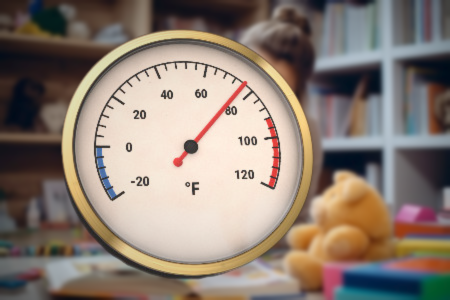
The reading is 76 (°F)
